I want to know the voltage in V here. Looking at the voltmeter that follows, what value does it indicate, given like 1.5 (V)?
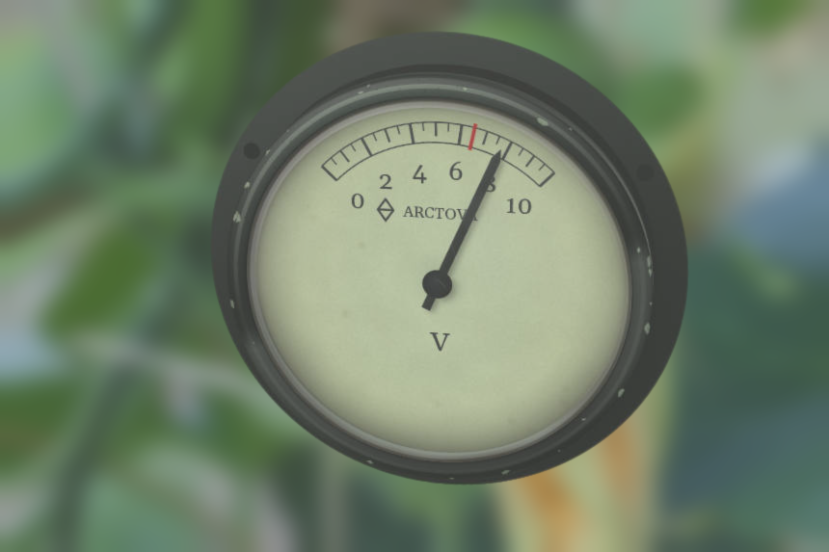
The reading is 7.75 (V)
